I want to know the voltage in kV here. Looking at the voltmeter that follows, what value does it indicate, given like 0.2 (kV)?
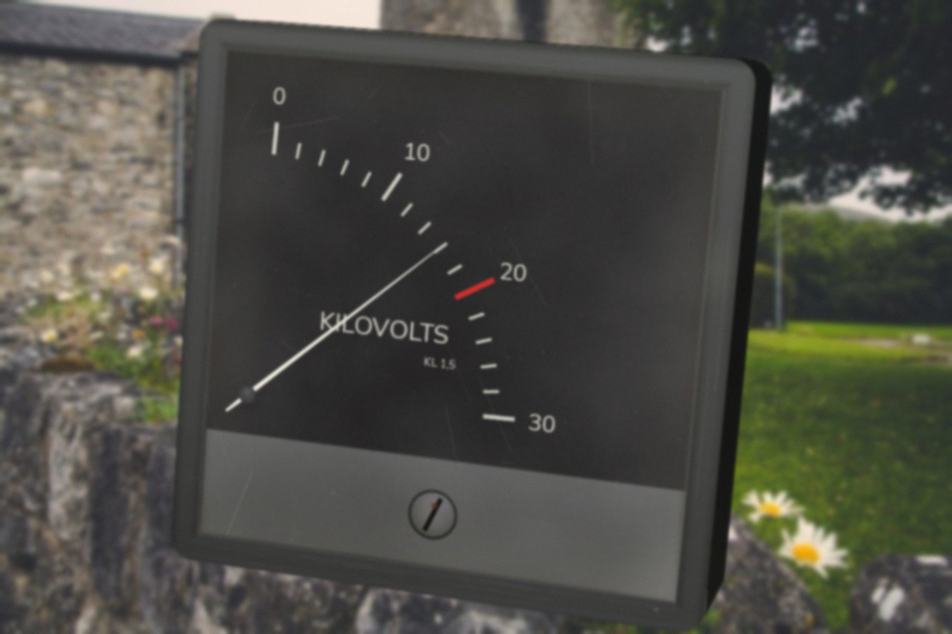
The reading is 16 (kV)
